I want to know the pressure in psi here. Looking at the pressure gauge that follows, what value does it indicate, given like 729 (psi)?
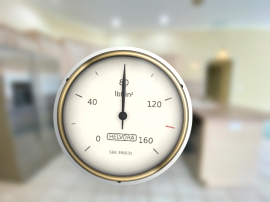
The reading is 80 (psi)
